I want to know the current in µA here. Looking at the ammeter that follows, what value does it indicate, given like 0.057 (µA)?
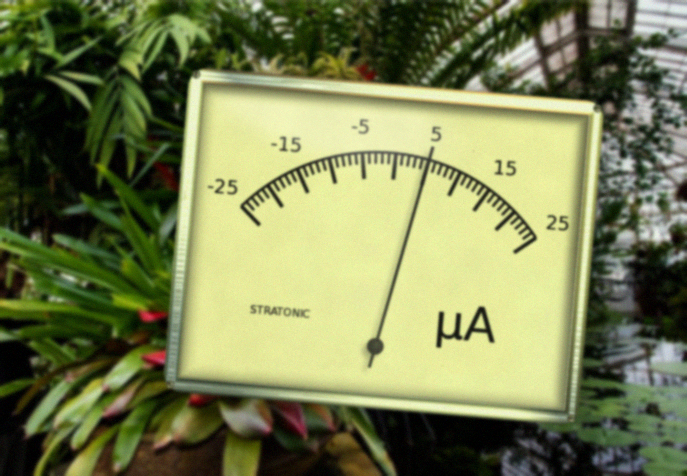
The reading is 5 (µA)
